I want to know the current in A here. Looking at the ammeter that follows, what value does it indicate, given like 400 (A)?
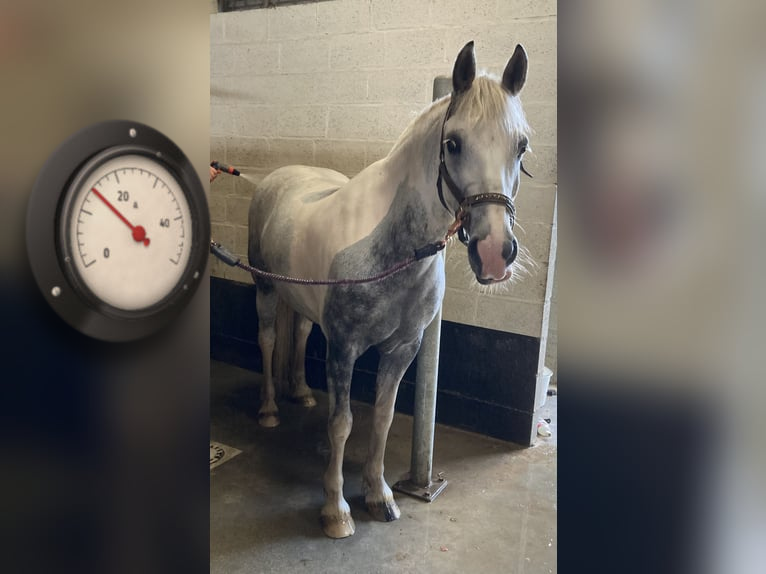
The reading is 14 (A)
